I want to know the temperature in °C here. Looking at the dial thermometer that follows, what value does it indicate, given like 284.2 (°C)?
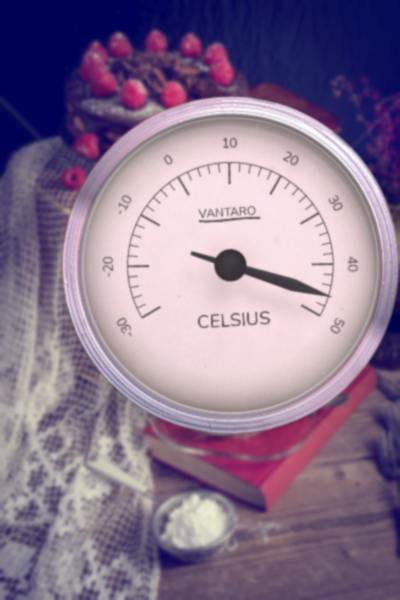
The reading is 46 (°C)
